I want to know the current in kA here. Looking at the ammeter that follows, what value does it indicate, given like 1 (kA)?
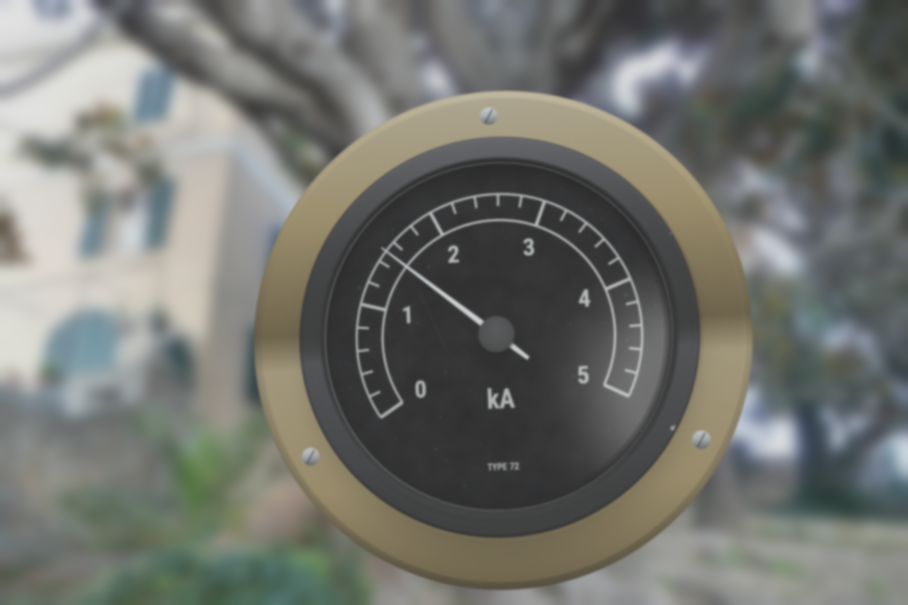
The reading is 1.5 (kA)
